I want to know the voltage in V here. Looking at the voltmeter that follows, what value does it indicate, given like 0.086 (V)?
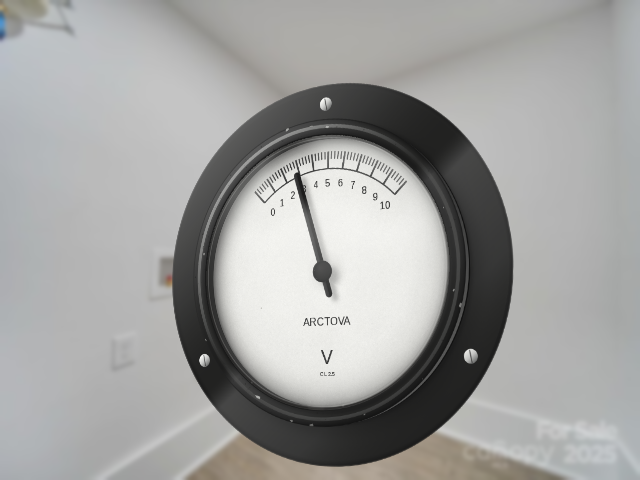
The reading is 3 (V)
